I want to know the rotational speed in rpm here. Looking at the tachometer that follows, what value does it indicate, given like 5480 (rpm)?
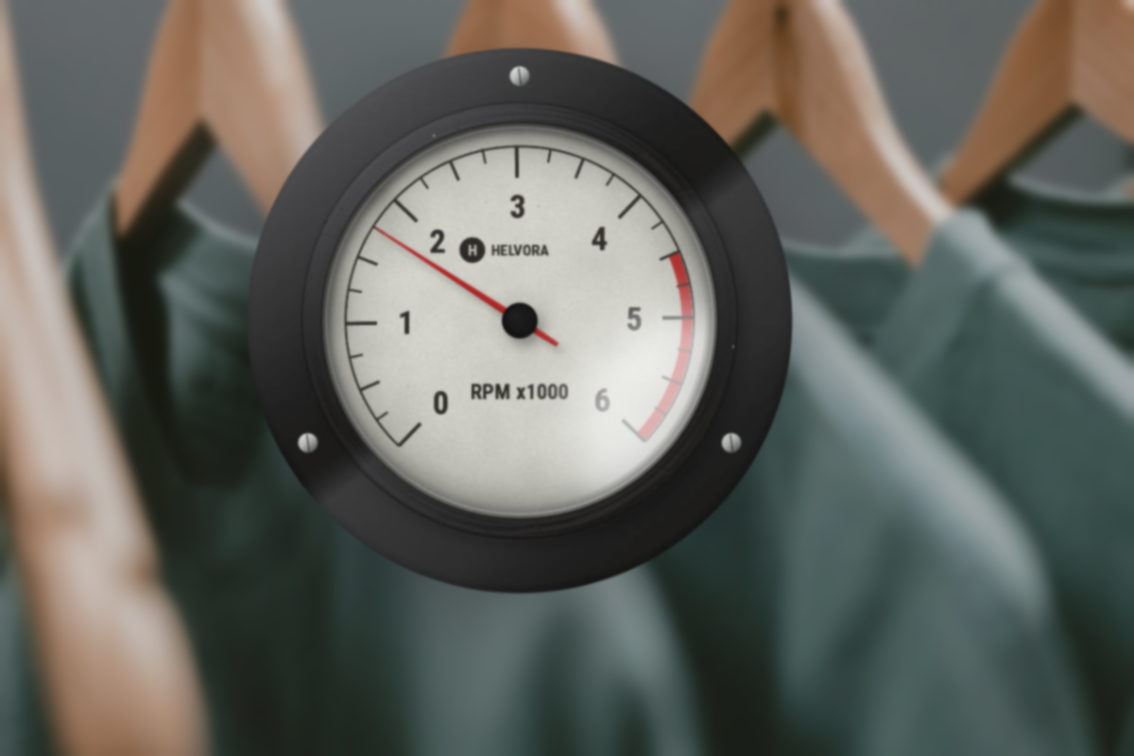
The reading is 1750 (rpm)
